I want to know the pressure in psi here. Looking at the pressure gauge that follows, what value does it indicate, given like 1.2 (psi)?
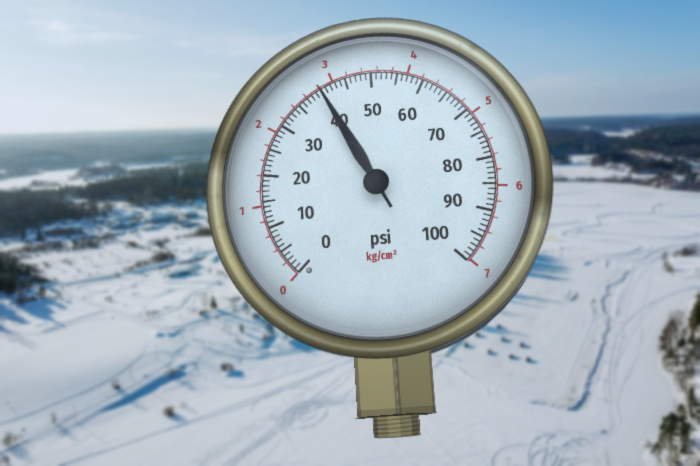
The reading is 40 (psi)
